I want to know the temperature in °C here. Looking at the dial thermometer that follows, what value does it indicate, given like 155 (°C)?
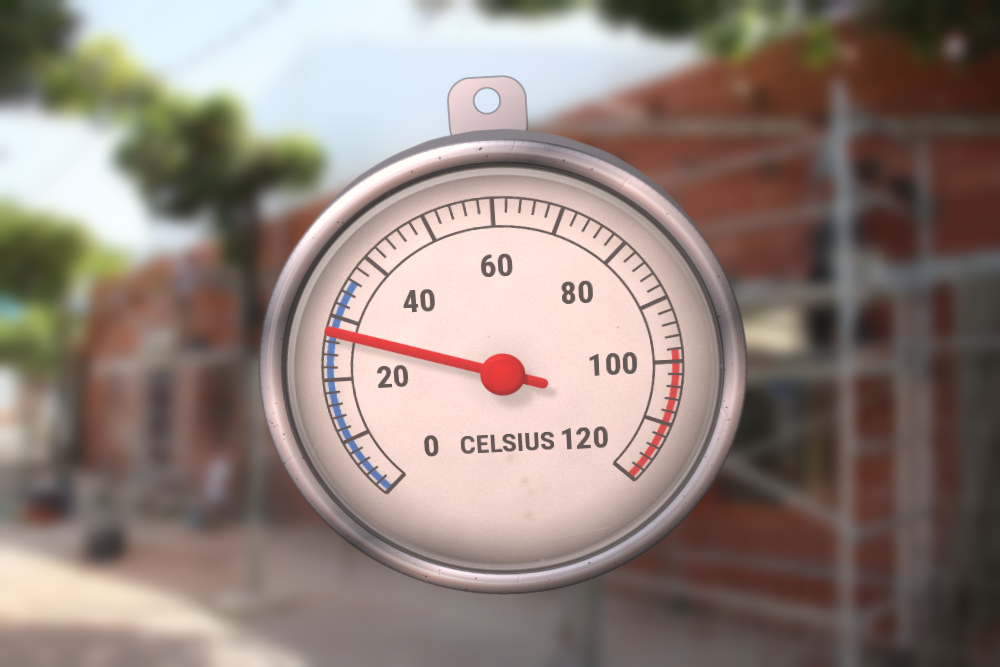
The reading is 28 (°C)
